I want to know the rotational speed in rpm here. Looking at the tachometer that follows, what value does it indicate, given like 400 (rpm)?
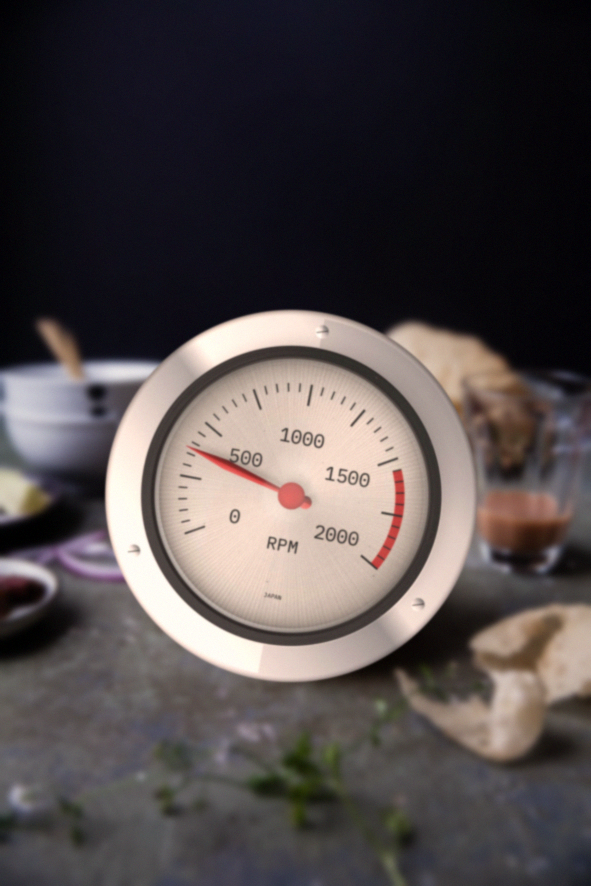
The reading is 375 (rpm)
